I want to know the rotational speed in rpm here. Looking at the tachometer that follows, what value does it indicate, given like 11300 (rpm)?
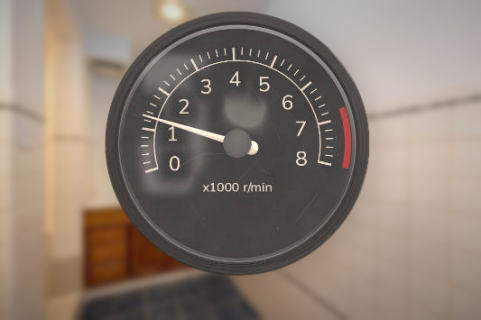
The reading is 1300 (rpm)
